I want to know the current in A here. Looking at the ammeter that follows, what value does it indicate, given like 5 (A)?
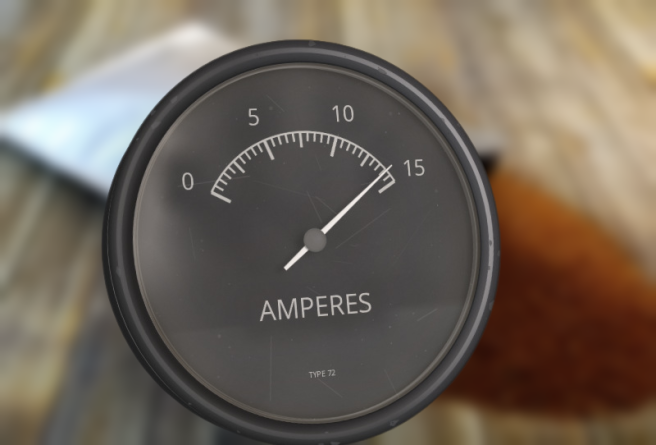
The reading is 14 (A)
